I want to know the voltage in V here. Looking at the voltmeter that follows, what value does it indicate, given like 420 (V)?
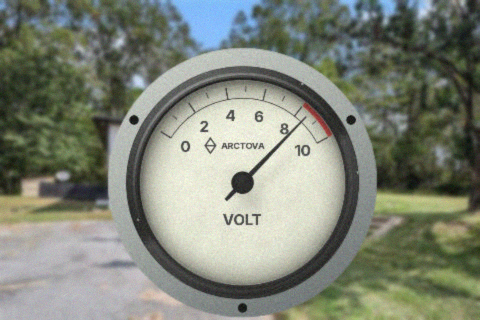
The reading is 8.5 (V)
